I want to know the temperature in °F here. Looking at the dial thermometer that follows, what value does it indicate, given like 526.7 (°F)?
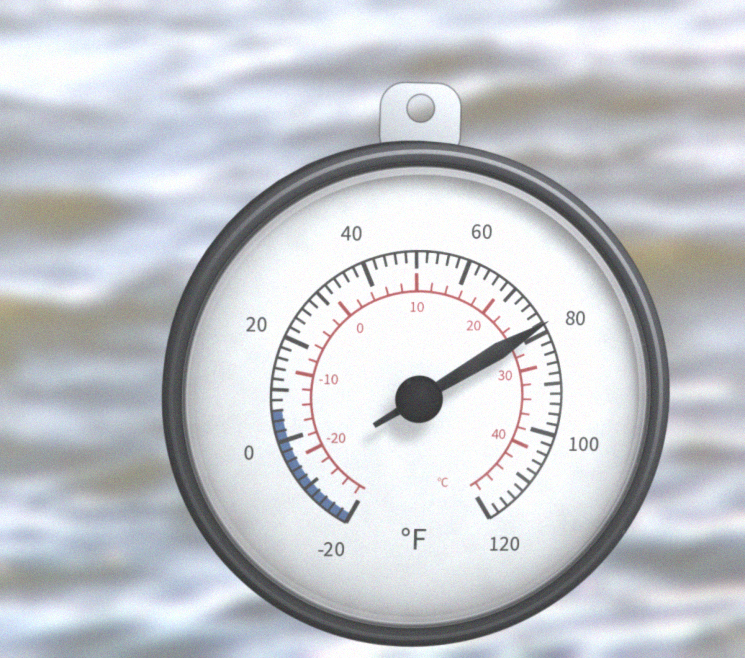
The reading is 78 (°F)
